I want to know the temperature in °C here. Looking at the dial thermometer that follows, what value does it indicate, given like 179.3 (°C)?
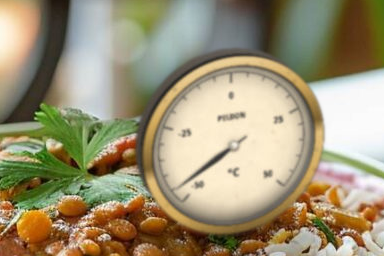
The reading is -45 (°C)
